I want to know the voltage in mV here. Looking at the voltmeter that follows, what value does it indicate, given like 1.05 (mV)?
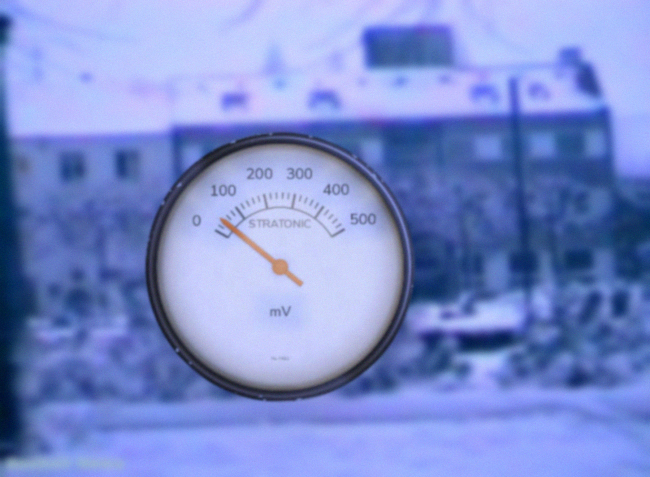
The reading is 40 (mV)
